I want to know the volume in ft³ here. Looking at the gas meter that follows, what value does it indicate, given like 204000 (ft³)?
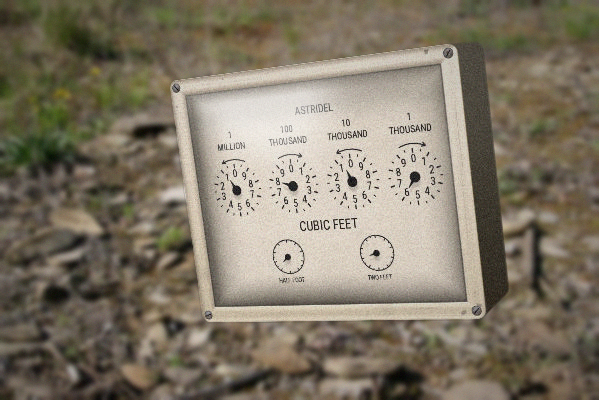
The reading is 80600 (ft³)
